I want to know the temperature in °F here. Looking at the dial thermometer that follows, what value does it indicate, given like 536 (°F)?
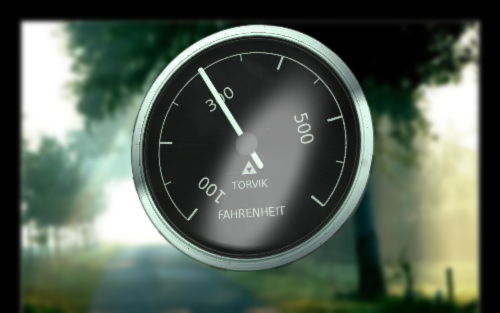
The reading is 300 (°F)
